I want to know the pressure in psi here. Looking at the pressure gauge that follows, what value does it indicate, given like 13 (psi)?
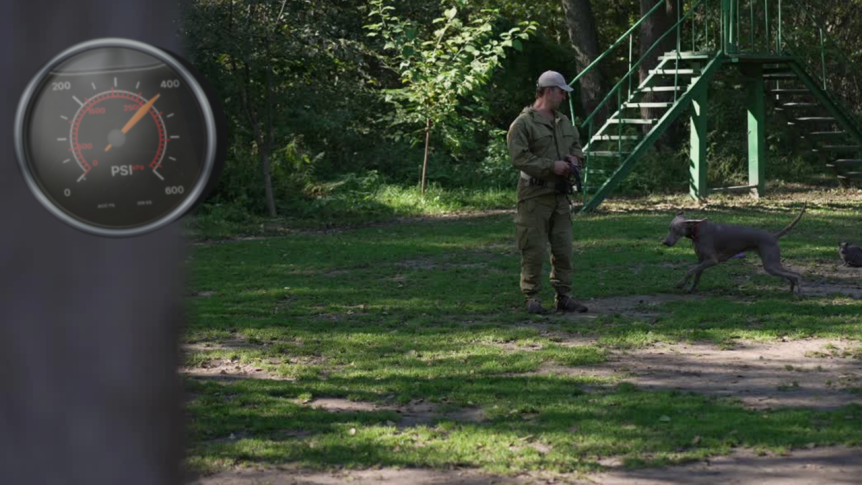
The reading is 400 (psi)
